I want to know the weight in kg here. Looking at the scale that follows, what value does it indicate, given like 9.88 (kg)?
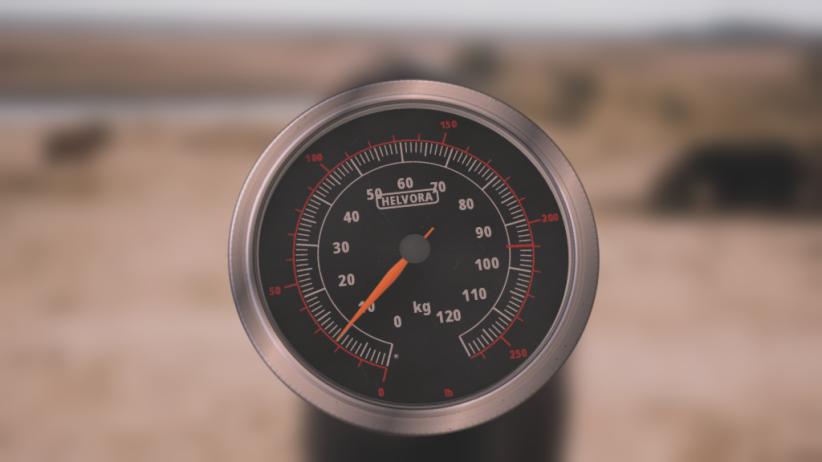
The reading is 10 (kg)
